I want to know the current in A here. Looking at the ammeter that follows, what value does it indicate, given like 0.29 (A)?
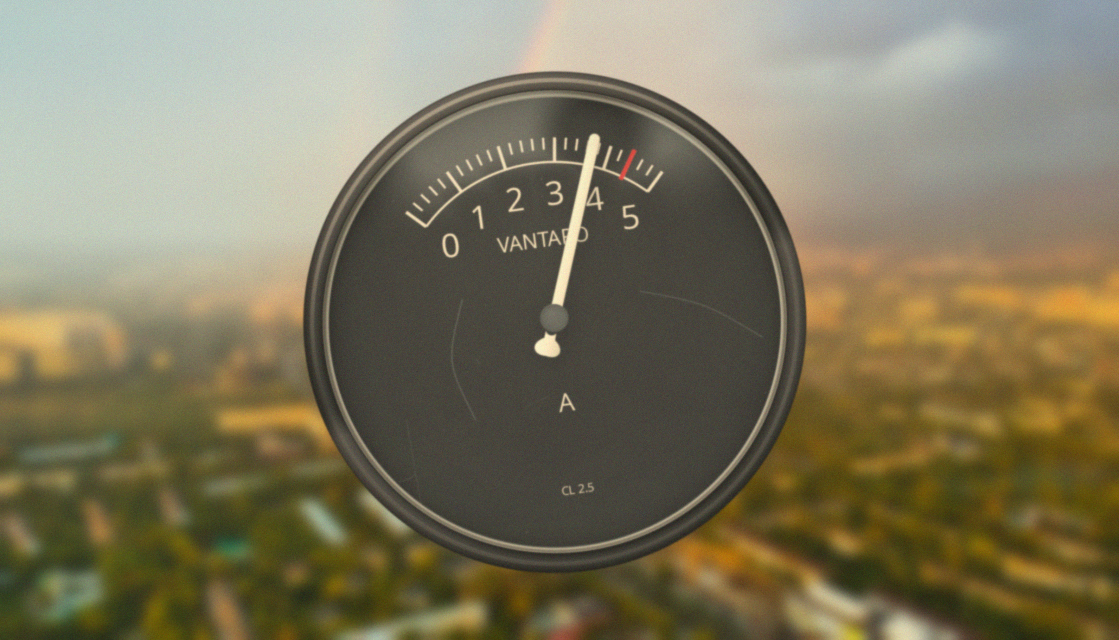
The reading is 3.7 (A)
